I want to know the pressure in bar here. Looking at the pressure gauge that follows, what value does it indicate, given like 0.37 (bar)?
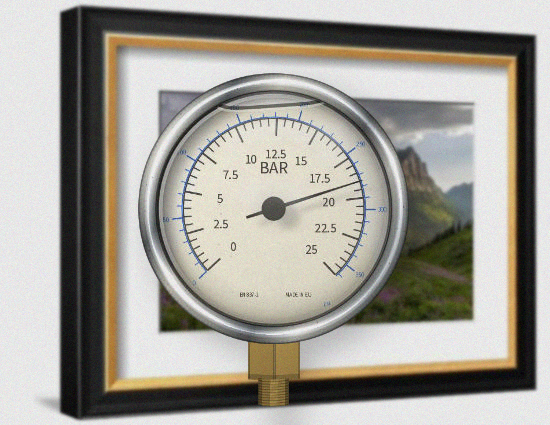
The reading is 19 (bar)
